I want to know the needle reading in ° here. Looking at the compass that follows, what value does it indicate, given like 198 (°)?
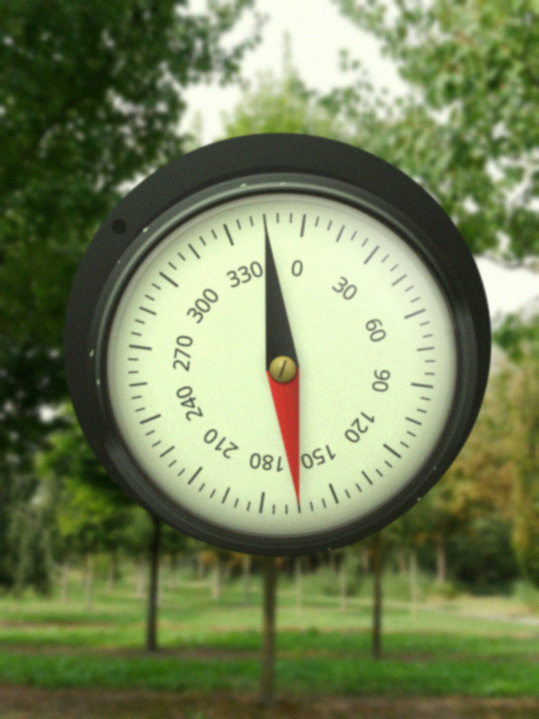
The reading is 165 (°)
